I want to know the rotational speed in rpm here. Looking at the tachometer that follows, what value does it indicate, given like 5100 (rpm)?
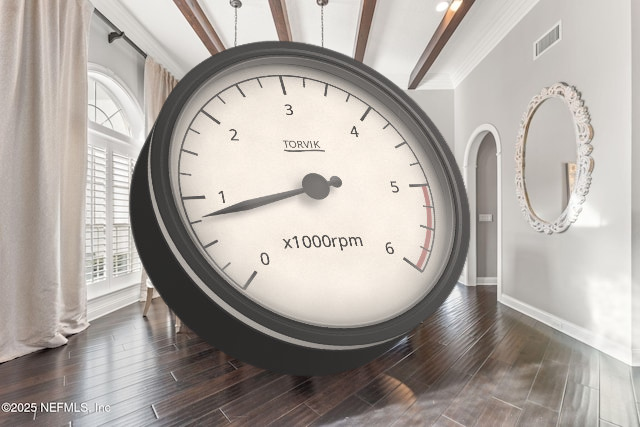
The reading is 750 (rpm)
